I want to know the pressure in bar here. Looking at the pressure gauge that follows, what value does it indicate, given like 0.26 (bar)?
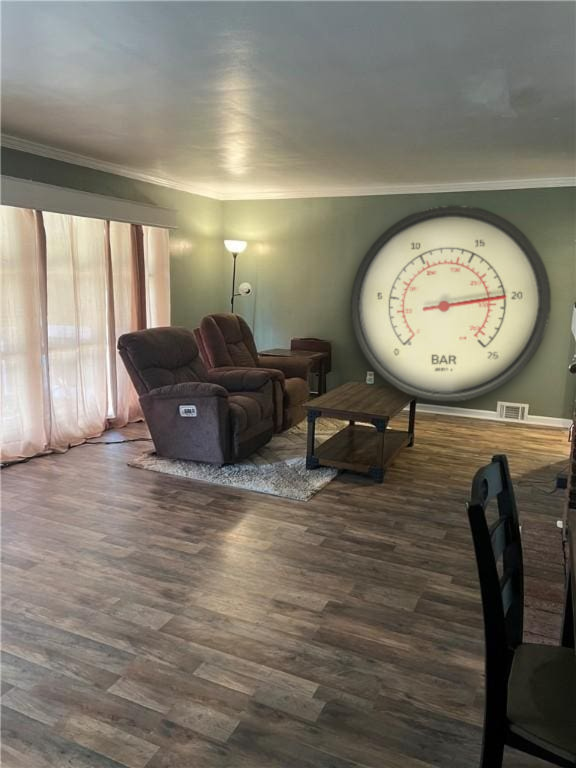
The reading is 20 (bar)
